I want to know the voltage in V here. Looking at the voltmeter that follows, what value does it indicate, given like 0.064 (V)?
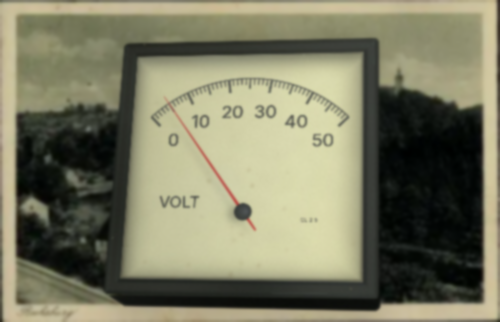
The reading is 5 (V)
